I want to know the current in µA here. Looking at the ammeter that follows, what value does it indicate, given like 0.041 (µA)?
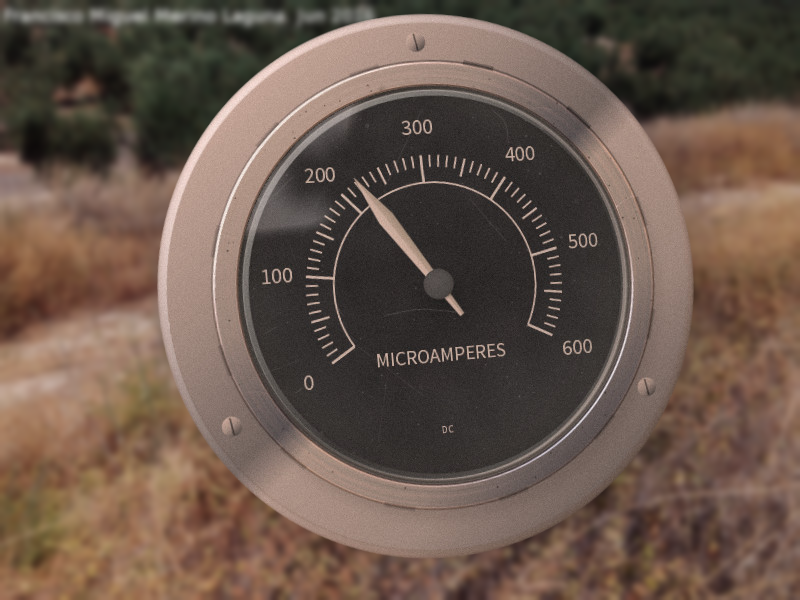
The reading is 220 (µA)
